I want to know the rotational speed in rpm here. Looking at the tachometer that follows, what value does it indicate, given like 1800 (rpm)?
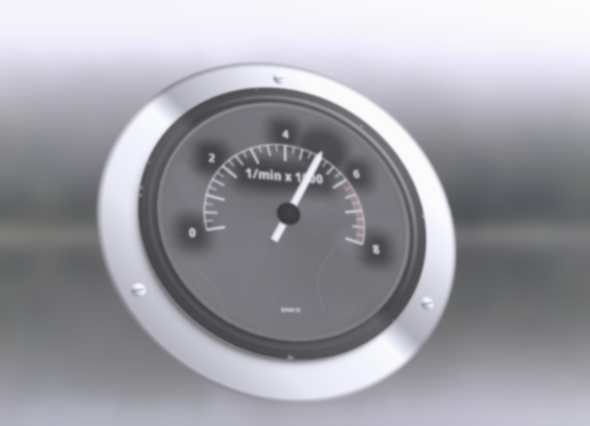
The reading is 5000 (rpm)
